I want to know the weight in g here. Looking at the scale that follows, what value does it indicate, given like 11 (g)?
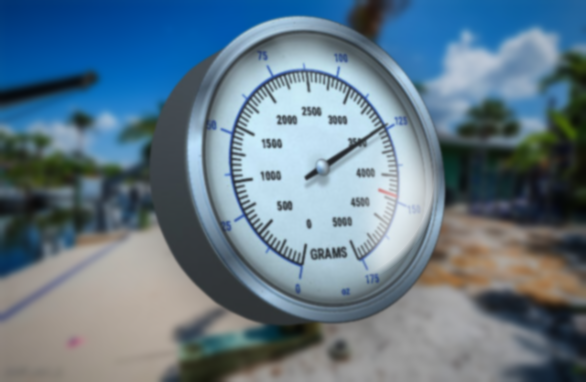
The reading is 3500 (g)
